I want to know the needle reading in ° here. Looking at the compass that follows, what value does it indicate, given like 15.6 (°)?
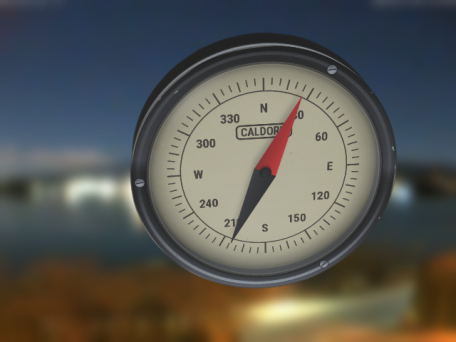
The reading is 25 (°)
